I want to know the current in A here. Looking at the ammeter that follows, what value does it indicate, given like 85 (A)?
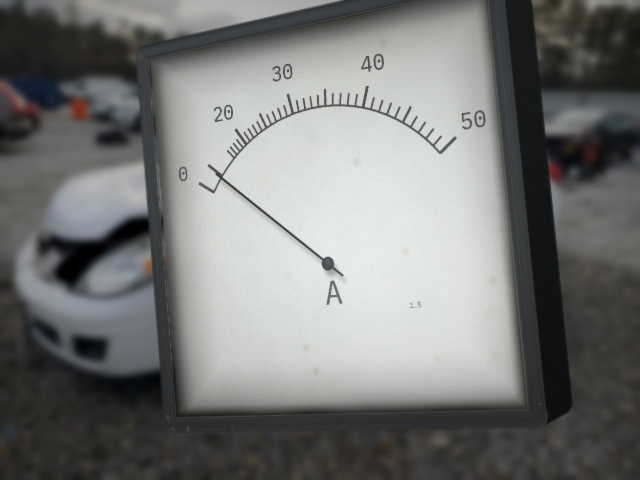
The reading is 10 (A)
